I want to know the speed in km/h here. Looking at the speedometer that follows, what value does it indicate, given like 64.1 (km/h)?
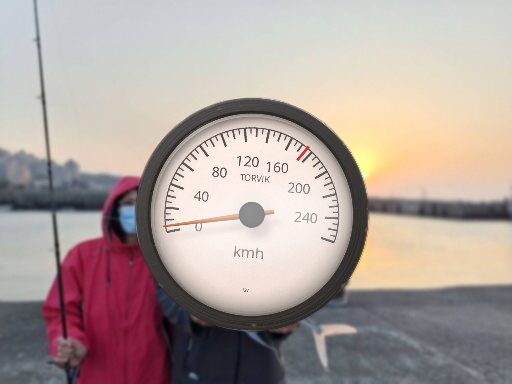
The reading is 5 (km/h)
